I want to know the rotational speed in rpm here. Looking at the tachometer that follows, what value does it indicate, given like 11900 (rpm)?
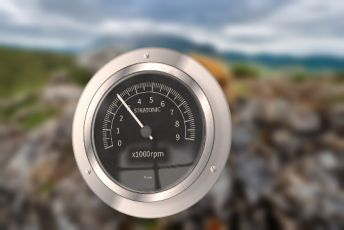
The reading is 3000 (rpm)
